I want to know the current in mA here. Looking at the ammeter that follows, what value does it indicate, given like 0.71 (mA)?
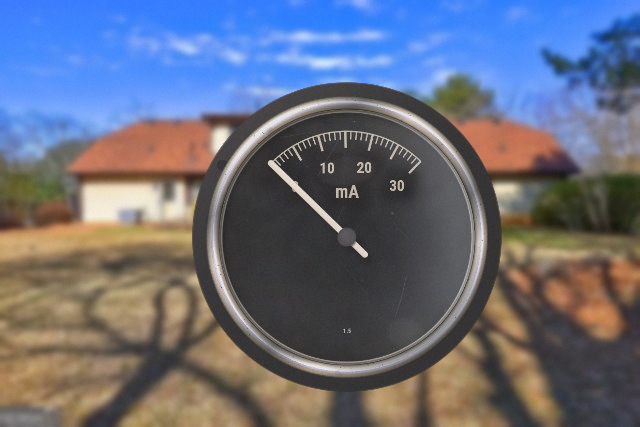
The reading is 0 (mA)
